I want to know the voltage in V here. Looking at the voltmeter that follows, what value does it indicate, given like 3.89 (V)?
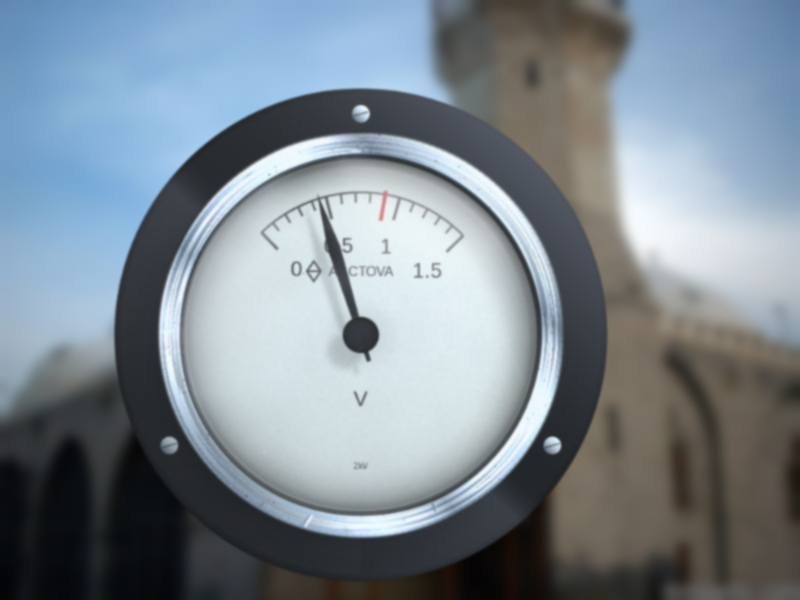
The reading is 0.45 (V)
